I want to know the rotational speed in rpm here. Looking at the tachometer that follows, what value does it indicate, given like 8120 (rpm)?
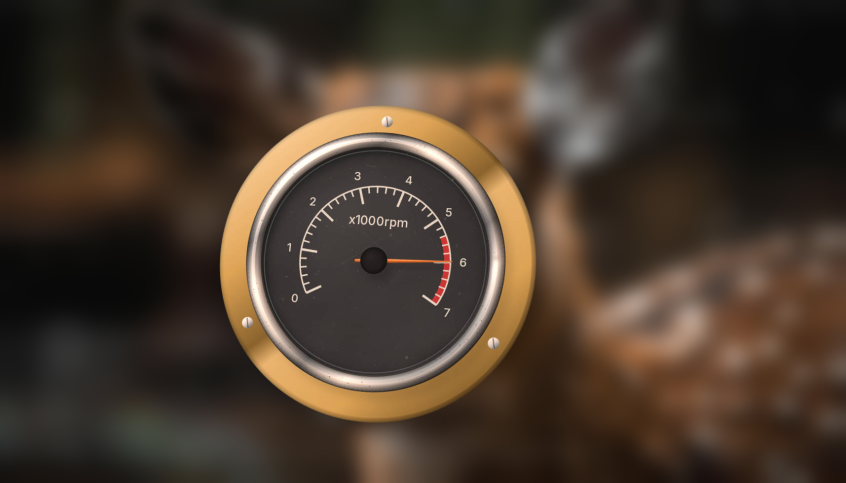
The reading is 6000 (rpm)
